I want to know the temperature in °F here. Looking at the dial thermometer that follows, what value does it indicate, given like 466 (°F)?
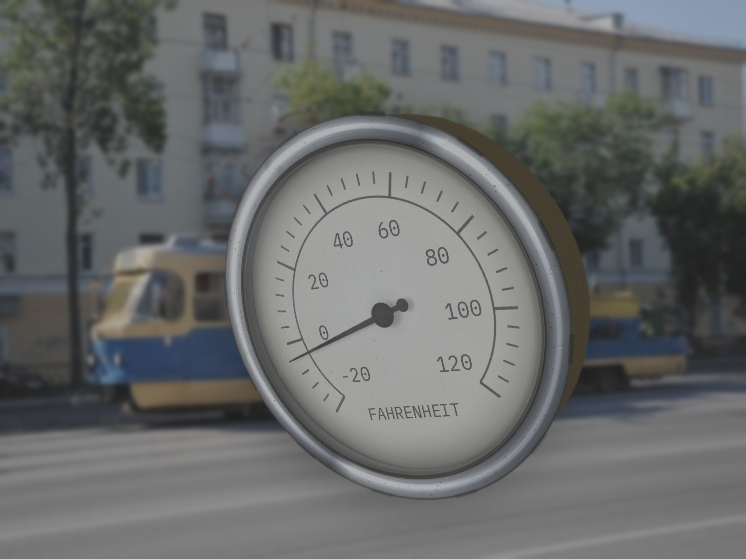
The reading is -4 (°F)
